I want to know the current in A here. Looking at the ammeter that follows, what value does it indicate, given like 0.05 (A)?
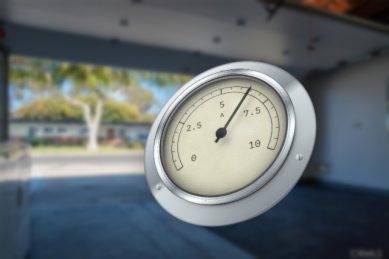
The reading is 6.5 (A)
